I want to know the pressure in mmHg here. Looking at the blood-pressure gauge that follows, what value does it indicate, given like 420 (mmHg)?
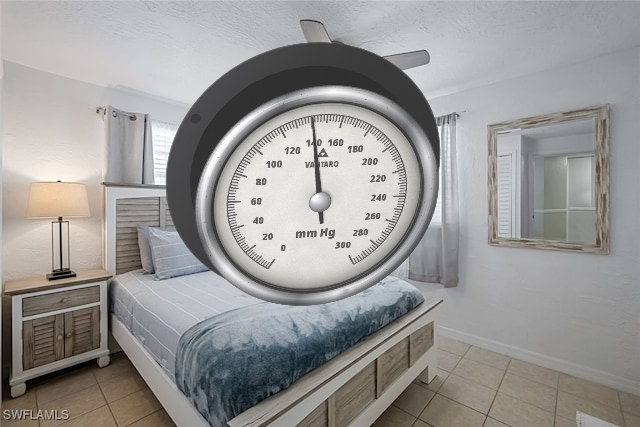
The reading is 140 (mmHg)
